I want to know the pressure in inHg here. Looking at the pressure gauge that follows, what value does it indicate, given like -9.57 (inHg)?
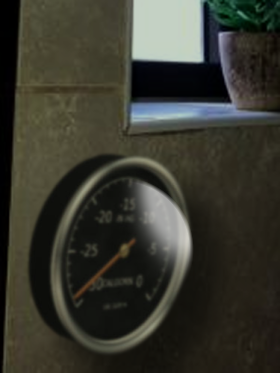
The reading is -29 (inHg)
